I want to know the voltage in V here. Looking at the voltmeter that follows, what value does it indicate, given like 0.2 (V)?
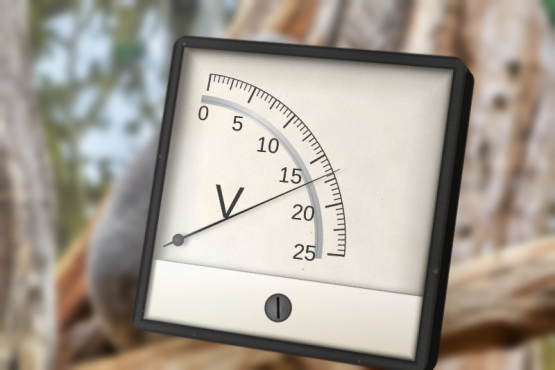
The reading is 17 (V)
